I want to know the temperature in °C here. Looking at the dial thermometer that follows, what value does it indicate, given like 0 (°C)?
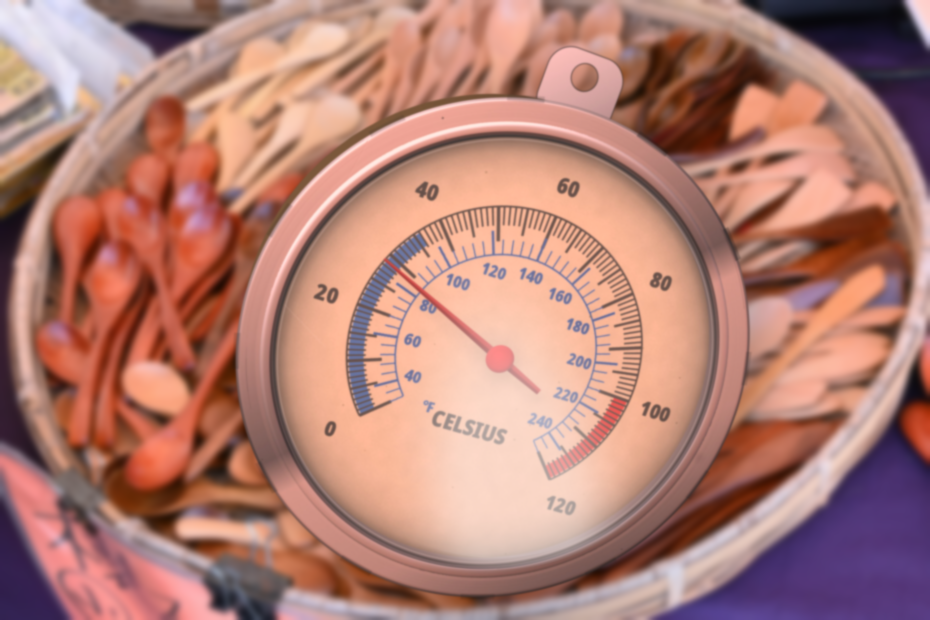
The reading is 29 (°C)
